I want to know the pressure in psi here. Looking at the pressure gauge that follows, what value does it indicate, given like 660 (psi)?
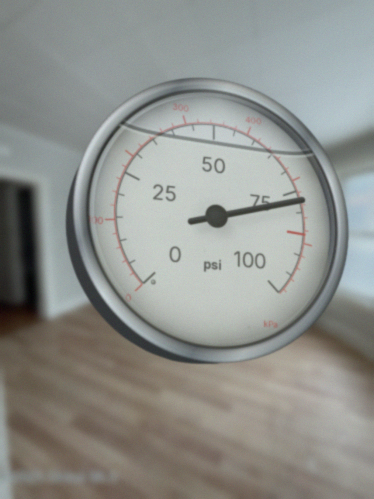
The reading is 77.5 (psi)
